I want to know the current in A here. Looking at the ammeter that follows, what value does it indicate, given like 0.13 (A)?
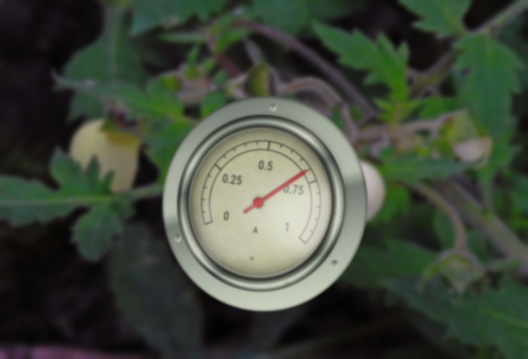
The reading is 0.7 (A)
